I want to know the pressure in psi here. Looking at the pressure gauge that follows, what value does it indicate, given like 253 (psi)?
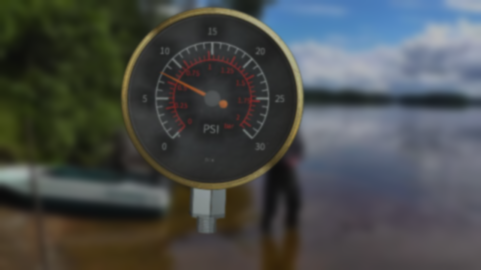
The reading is 8 (psi)
